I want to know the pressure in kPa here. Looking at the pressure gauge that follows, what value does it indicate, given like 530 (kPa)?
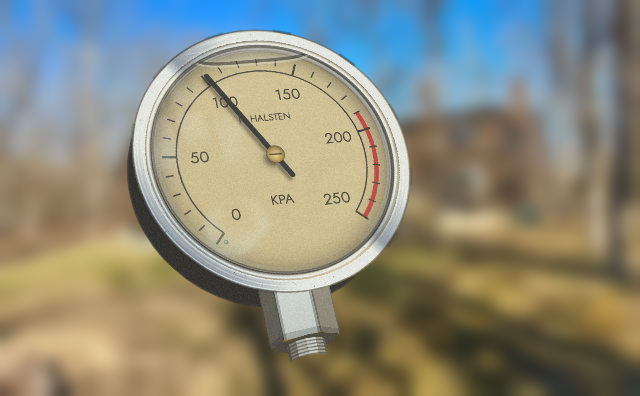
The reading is 100 (kPa)
